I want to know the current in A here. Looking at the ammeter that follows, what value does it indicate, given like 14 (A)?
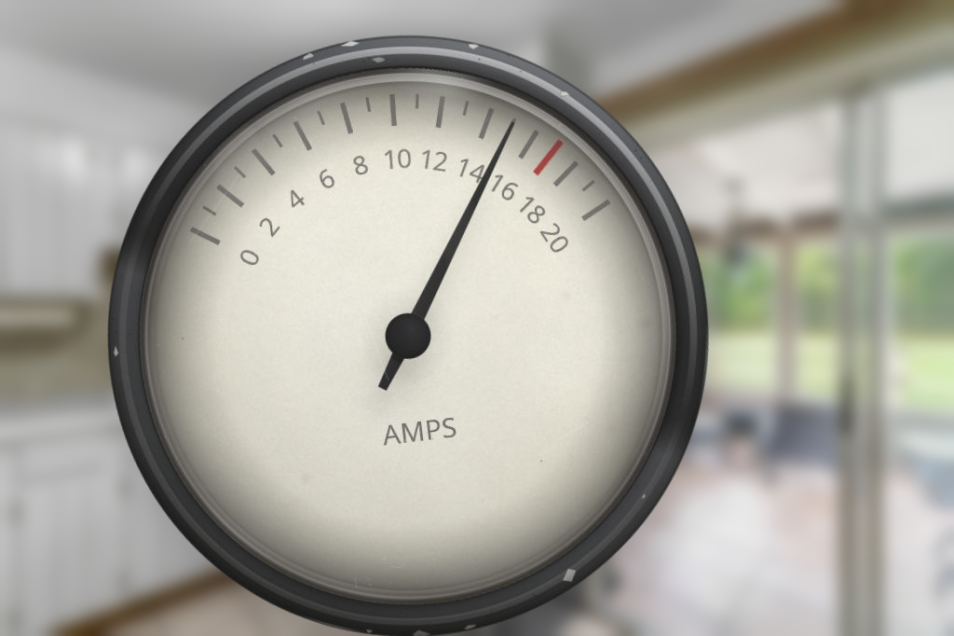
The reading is 15 (A)
